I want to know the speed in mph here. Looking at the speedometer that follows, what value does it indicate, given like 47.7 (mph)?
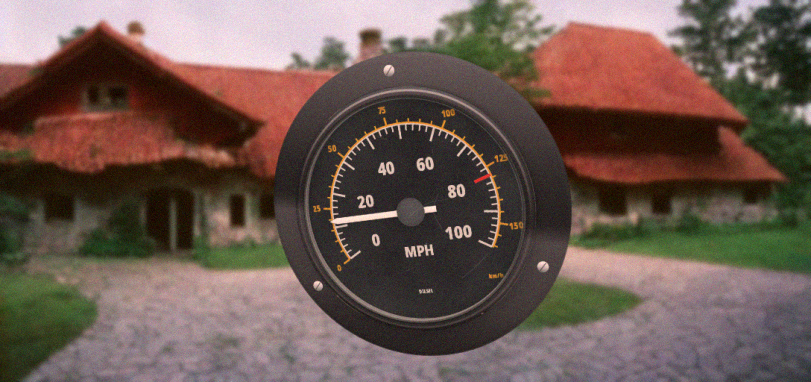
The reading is 12 (mph)
